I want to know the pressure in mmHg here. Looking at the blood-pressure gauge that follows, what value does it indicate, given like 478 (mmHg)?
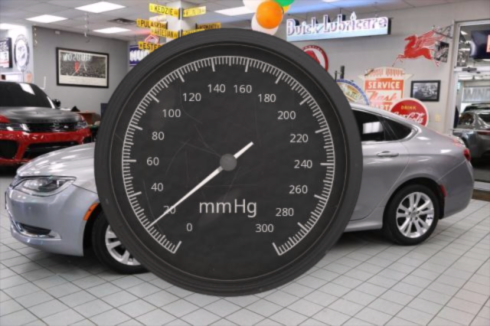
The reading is 20 (mmHg)
